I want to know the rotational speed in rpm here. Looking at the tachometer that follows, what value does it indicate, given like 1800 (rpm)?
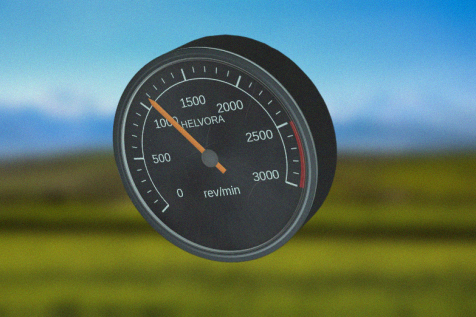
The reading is 1100 (rpm)
